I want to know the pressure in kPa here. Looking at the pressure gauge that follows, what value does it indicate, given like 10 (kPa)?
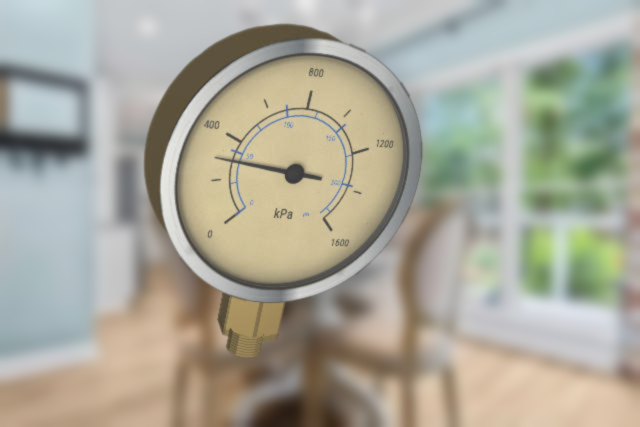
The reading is 300 (kPa)
